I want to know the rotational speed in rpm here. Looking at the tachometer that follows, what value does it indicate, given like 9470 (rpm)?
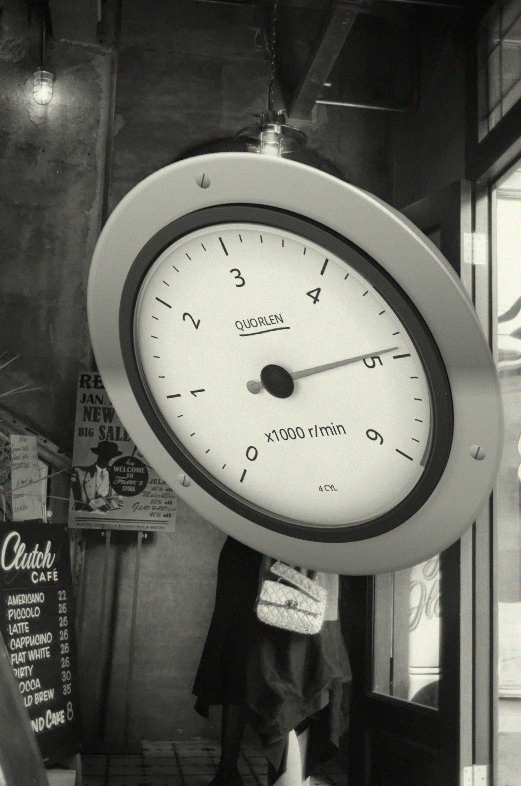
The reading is 4900 (rpm)
